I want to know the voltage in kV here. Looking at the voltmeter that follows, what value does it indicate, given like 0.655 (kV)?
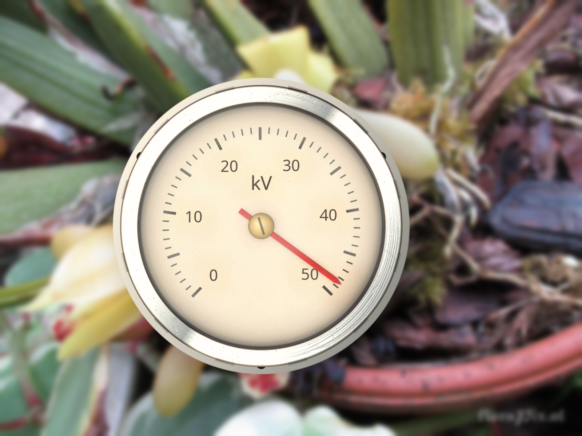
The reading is 48.5 (kV)
